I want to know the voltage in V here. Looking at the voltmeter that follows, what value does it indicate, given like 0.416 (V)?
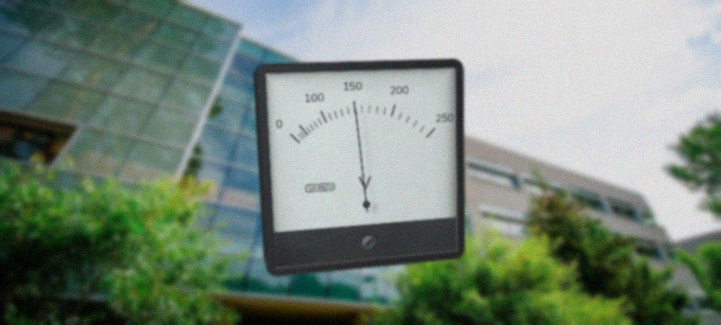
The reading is 150 (V)
